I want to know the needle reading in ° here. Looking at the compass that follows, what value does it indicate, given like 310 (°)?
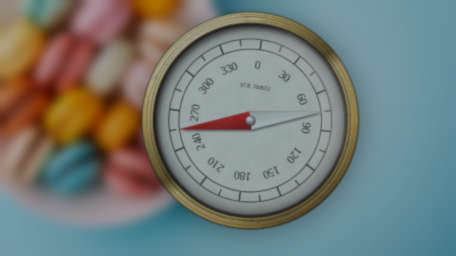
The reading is 255 (°)
